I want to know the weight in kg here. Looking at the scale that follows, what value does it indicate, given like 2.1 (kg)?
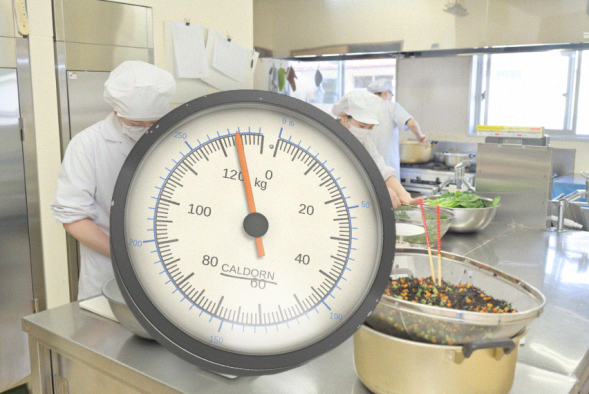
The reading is 124 (kg)
